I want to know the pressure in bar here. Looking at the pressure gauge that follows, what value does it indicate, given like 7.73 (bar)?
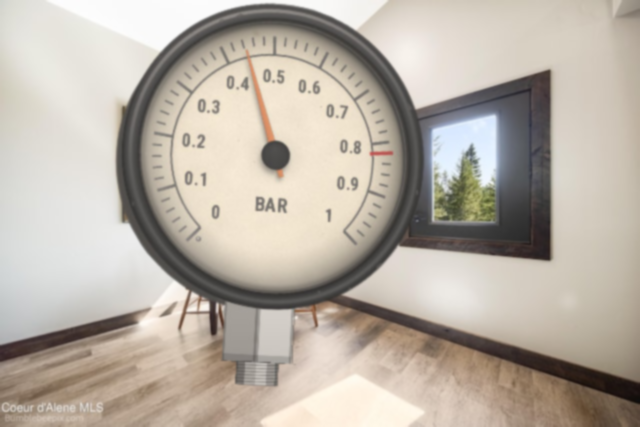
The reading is 0.44 (bar)
